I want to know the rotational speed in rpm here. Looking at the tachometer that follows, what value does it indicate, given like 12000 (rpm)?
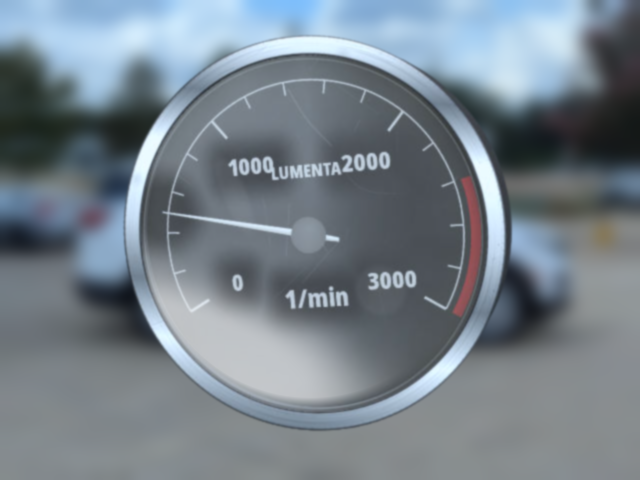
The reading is 500 (rpm)
